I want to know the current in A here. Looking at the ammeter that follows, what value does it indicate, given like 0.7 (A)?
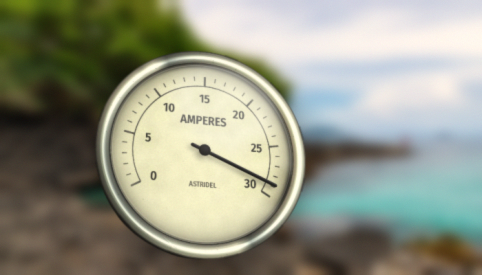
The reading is 29 (A)
